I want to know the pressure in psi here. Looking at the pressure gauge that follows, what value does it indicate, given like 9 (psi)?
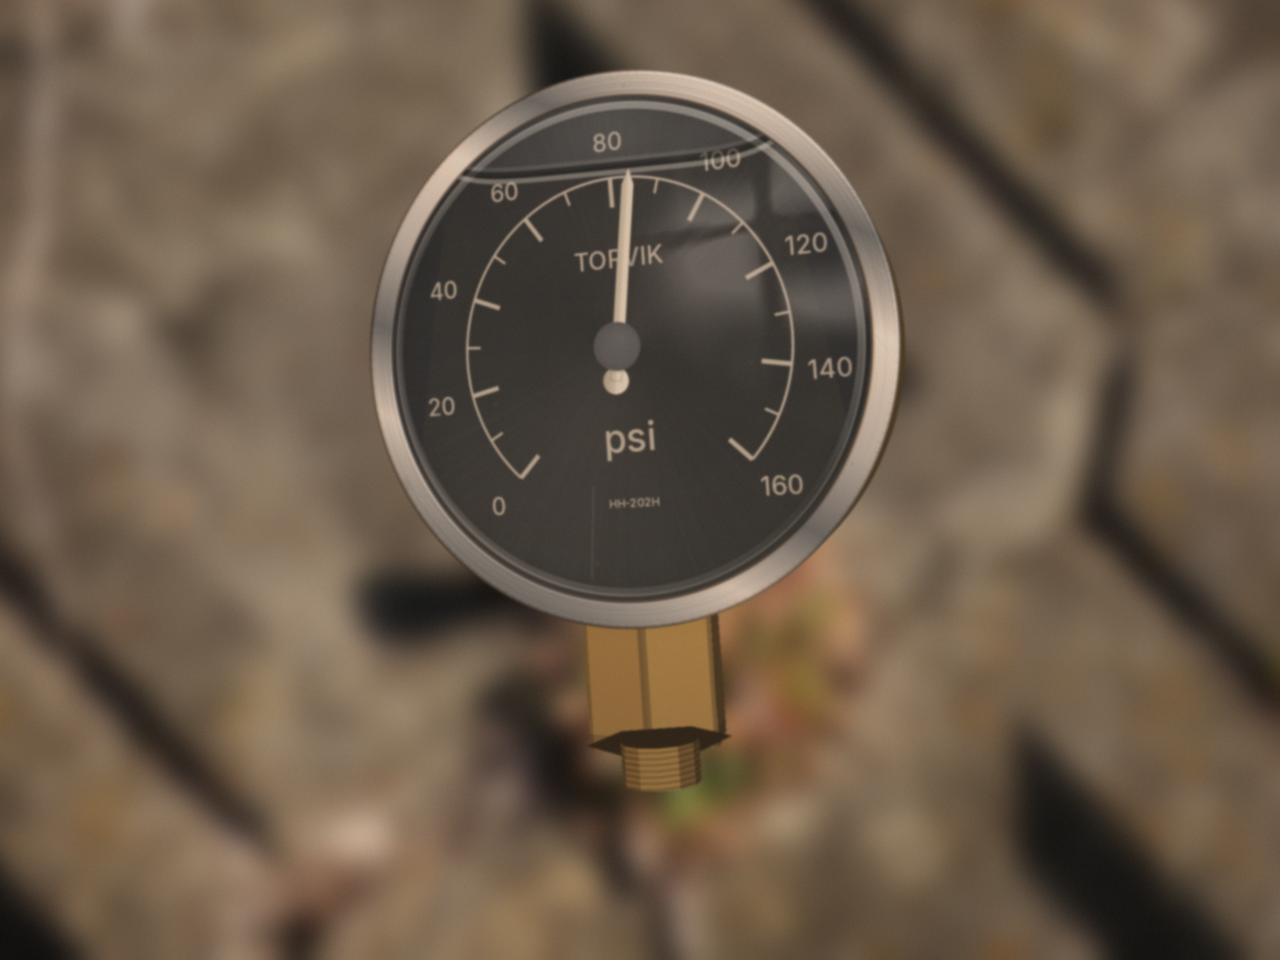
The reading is 85 (psi)
